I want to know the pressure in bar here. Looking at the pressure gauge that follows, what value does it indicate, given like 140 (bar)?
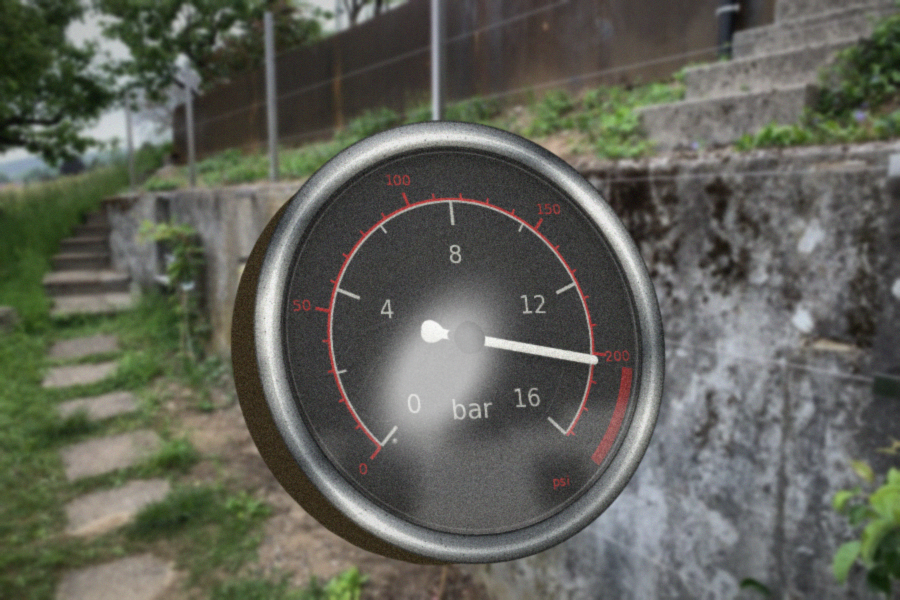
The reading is 14 (bar)
